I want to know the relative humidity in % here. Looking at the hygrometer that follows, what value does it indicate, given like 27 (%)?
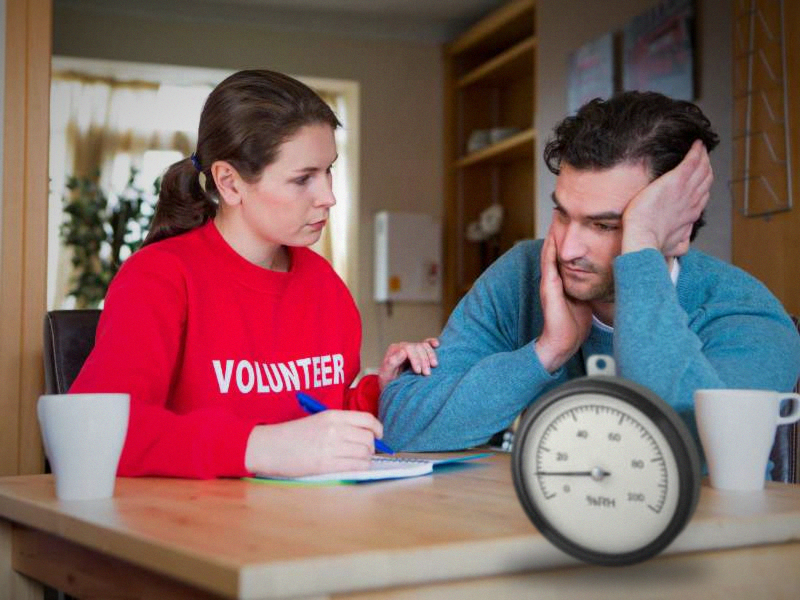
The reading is 10 (%)
